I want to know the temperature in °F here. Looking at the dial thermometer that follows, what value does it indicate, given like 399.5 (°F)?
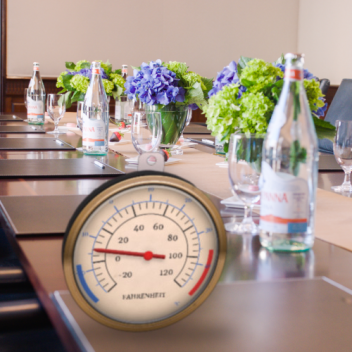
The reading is 8 (°F)
